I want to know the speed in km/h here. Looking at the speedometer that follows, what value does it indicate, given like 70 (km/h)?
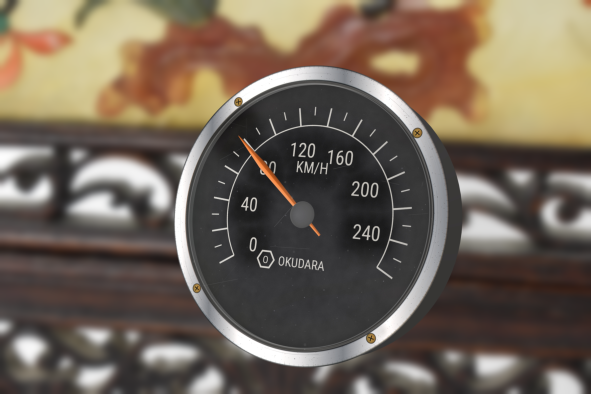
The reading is 80 (km/h)
